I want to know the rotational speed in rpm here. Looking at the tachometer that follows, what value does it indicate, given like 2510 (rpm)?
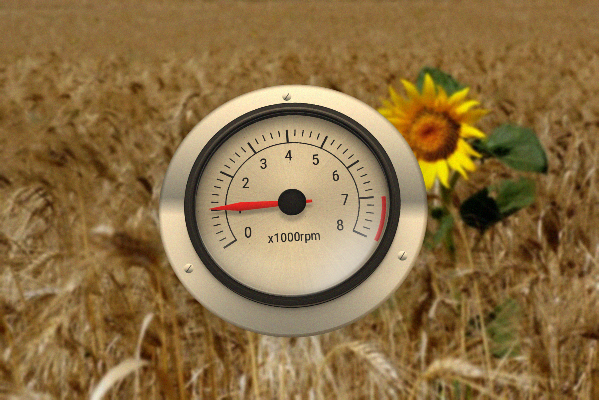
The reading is 1000 (rpm)
